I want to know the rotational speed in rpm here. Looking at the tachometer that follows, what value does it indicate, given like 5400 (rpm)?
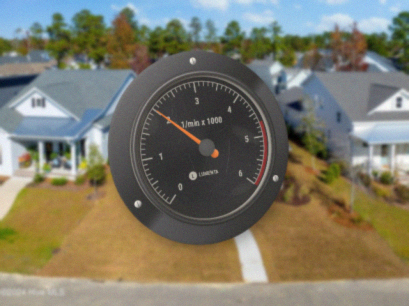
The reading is 2000 (rpm)
